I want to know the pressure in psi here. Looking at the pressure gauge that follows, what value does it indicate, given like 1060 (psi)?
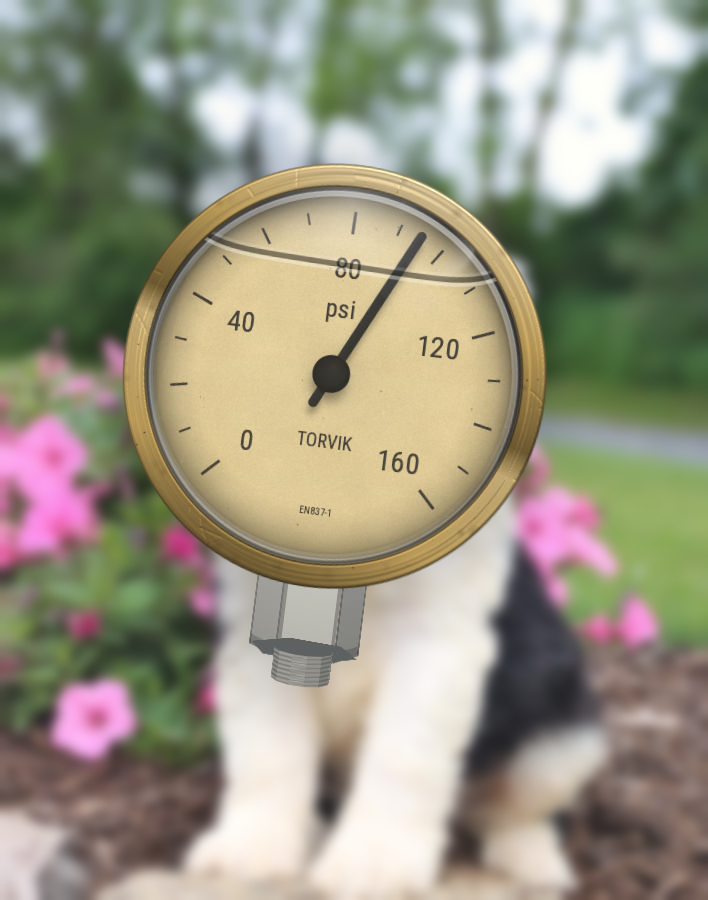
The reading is 95 (psi)
